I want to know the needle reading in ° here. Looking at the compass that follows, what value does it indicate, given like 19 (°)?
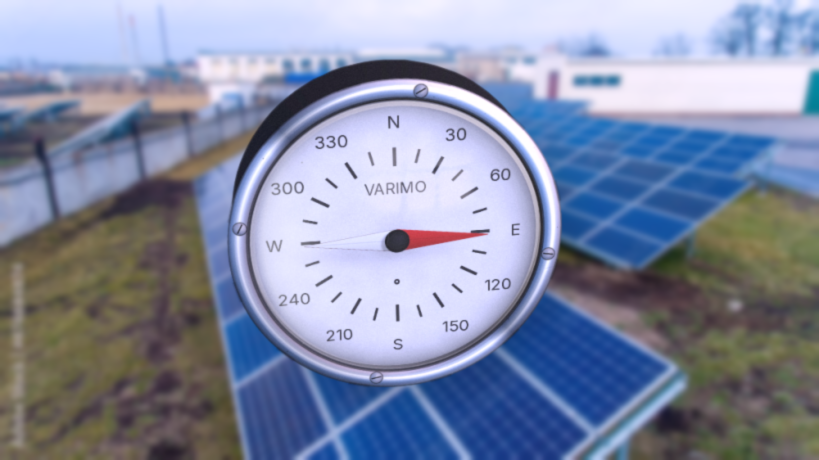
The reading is 90 (°)
